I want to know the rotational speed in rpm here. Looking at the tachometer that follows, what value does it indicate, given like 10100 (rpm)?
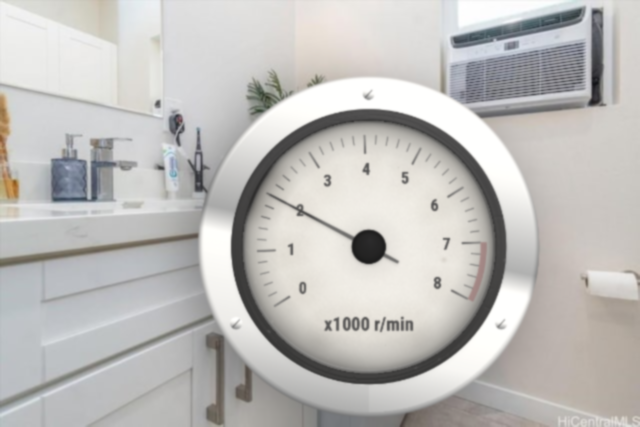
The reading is 2000 (rpm)
